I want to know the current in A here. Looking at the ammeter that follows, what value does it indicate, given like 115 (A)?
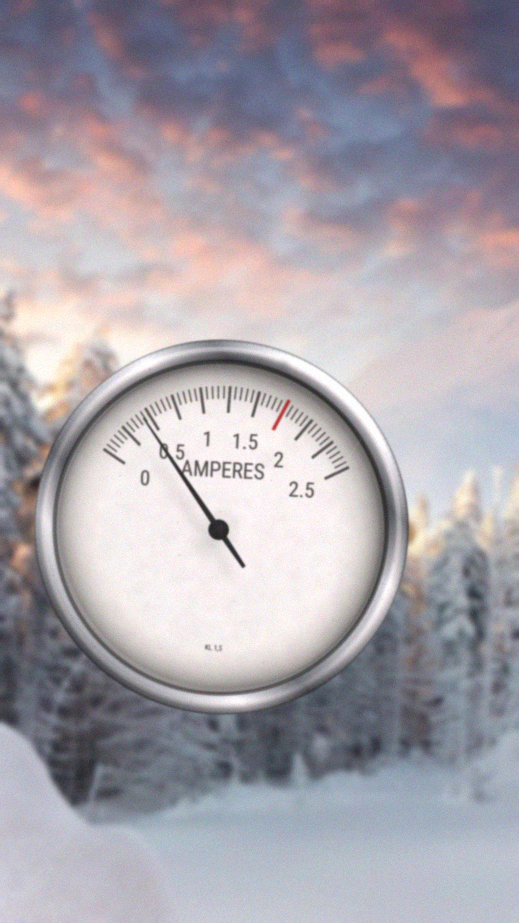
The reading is 0.45 (A)
